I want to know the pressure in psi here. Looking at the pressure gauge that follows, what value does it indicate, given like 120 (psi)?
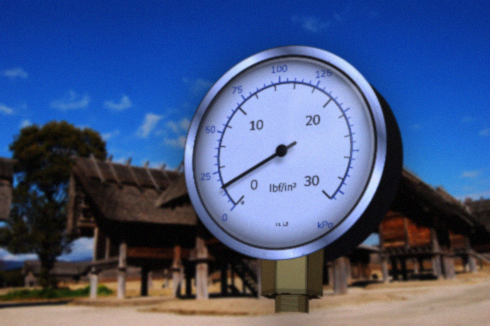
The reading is 2 (psi)
